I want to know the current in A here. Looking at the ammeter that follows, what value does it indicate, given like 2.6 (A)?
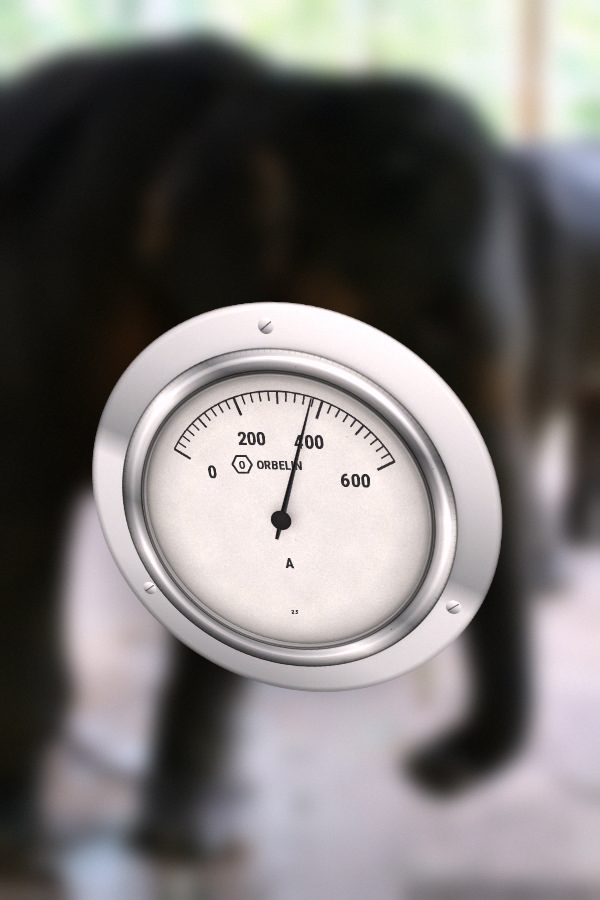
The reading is 380 (A)
